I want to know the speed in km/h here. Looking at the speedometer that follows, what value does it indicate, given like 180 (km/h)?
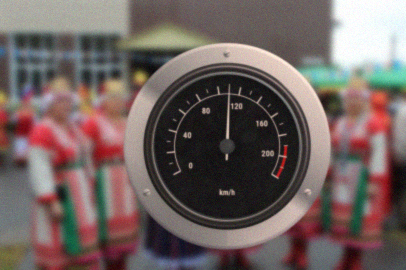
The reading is 110 (km/h)
